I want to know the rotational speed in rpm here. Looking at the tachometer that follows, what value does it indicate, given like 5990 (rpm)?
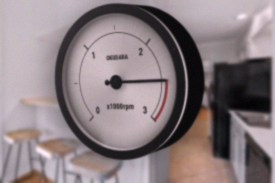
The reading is 2500 (rpm)
